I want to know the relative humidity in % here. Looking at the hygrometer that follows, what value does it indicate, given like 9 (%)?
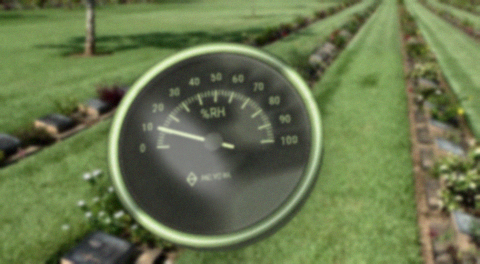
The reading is 10 (%)
